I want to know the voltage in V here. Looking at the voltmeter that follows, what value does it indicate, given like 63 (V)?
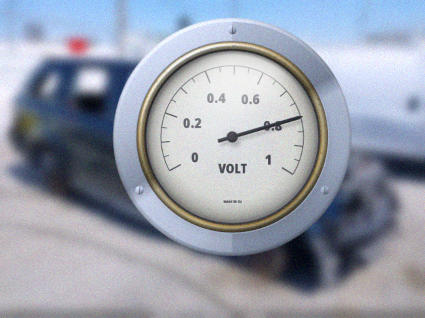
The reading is 0.8 (V)
